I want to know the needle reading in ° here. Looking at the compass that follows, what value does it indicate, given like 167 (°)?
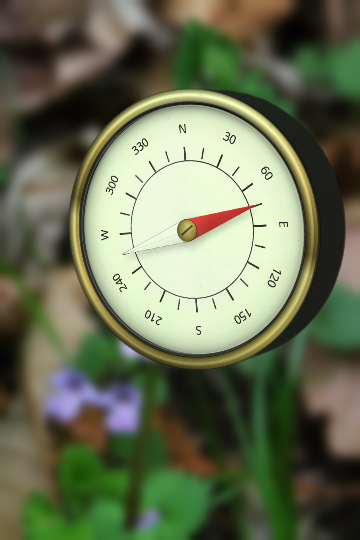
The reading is 75 (°)
